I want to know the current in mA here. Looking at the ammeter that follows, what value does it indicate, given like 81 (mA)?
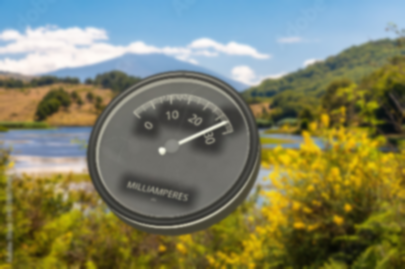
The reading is 27.5 (mA)
